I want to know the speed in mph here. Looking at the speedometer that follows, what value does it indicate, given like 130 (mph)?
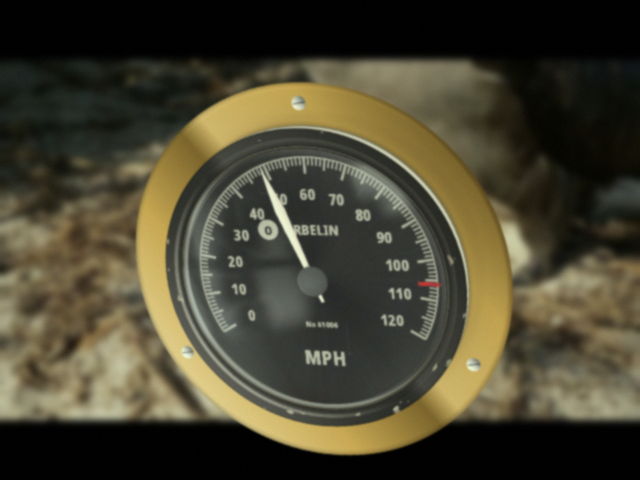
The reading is 50 (mph)
